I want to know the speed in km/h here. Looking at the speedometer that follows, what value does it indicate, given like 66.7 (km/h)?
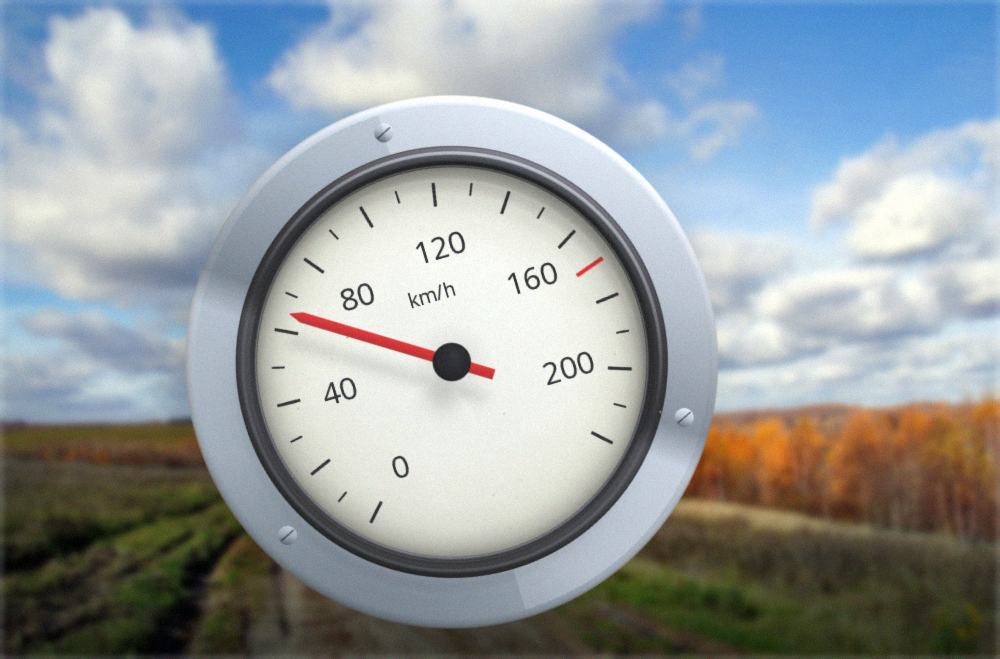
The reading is 65 (km/h)
